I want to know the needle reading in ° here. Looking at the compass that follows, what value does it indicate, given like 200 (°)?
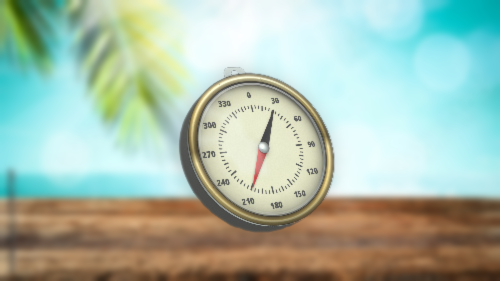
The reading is 210 (°)
